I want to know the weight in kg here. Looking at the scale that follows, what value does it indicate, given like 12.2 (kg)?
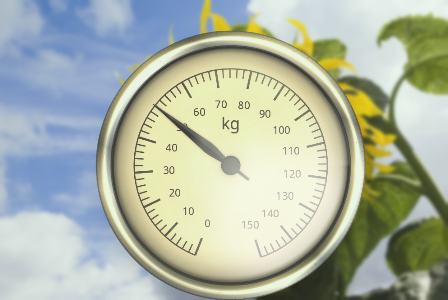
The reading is 50 (kg)
